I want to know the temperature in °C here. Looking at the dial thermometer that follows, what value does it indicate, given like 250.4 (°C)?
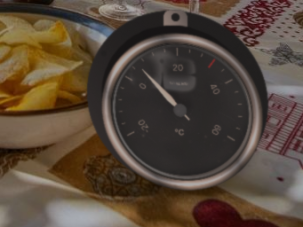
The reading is 6 (°C)
